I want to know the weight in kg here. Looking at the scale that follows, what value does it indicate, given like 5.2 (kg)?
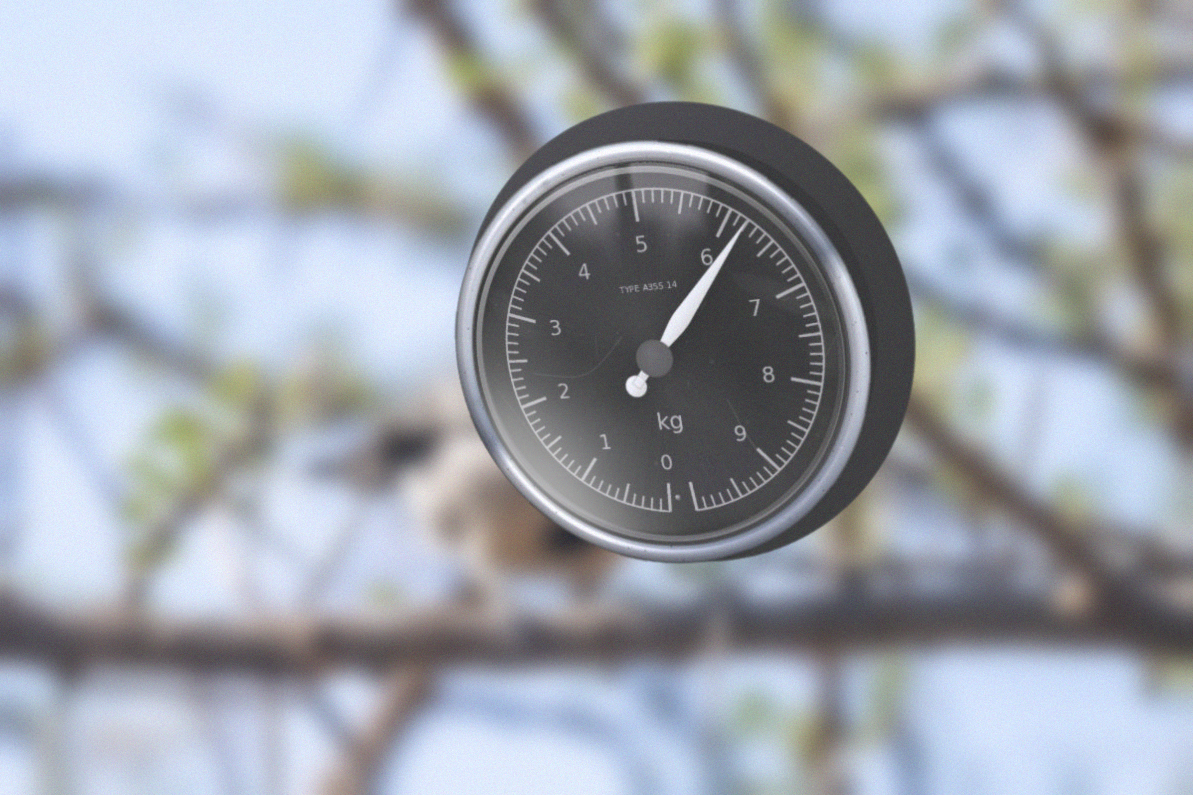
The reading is 6.2 (kg)
